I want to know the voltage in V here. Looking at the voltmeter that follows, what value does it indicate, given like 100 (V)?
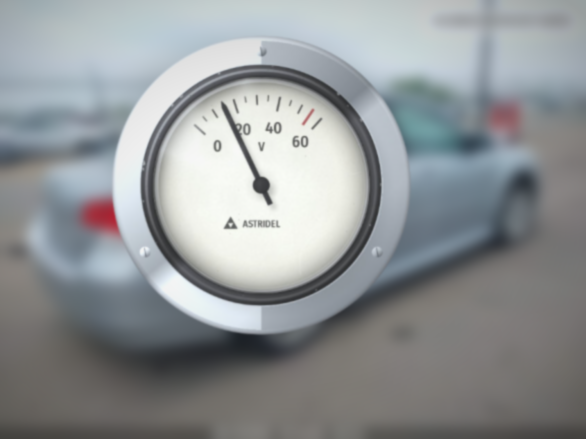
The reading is 15 (V)
